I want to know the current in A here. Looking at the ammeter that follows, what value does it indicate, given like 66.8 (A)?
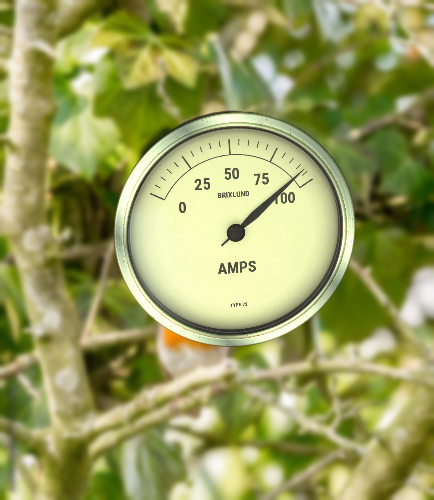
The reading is 92.5 (A)
